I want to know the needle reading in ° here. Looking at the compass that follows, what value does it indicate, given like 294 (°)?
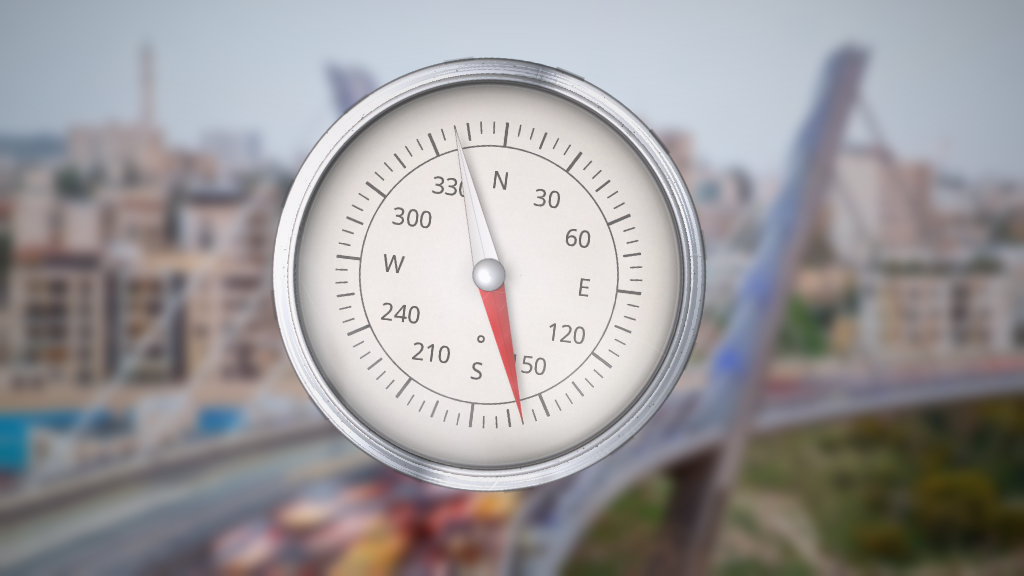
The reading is 160 (°)
